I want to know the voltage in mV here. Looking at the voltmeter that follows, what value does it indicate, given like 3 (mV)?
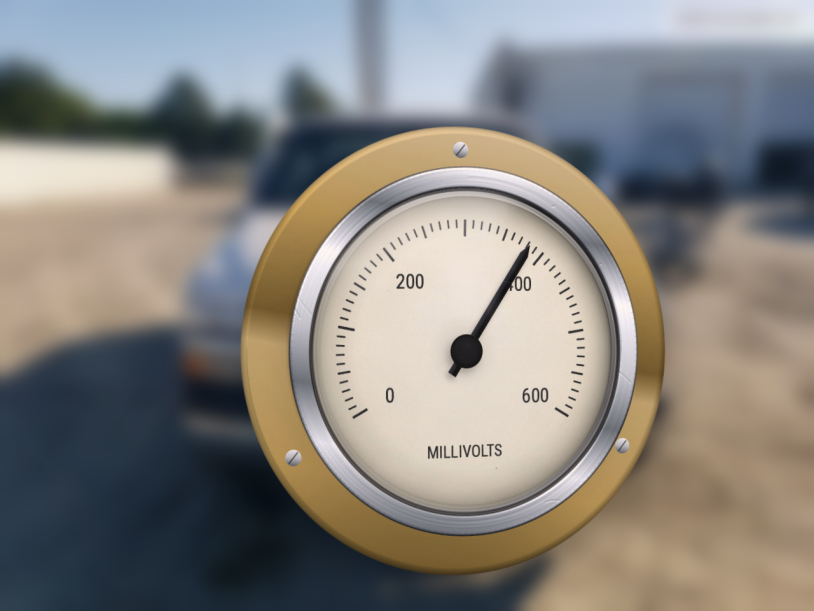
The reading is 380 (mV)
